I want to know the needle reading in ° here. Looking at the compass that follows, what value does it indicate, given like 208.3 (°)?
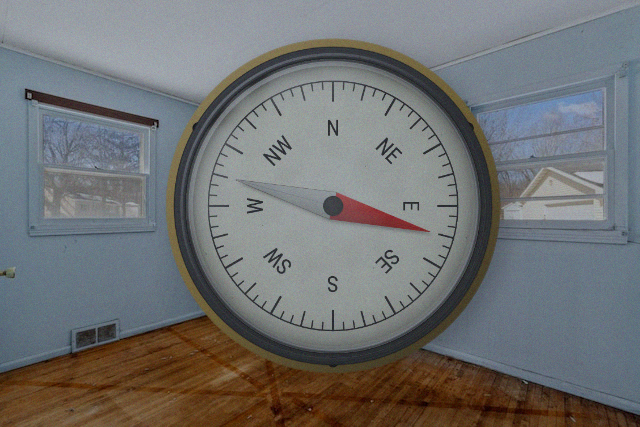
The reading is 105 (°)
